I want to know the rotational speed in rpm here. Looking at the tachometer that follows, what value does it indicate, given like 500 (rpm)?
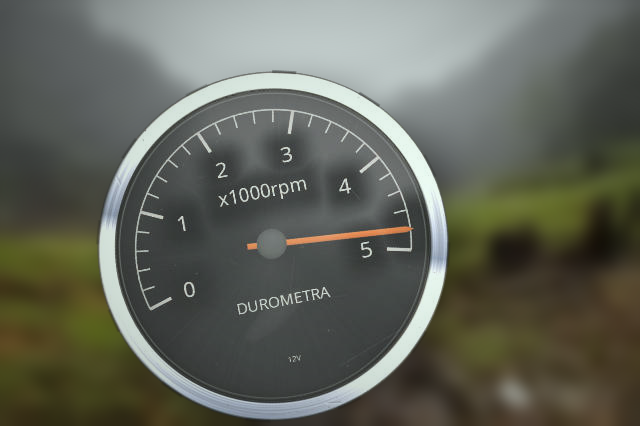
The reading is 4800 (rpm)
